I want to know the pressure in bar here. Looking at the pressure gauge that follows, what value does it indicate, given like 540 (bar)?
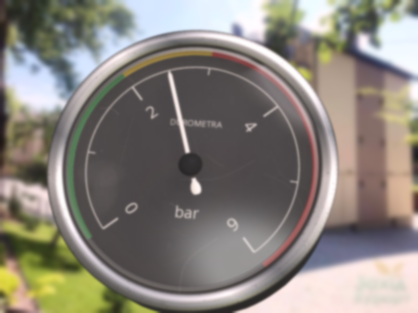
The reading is 2.5 (bar)
